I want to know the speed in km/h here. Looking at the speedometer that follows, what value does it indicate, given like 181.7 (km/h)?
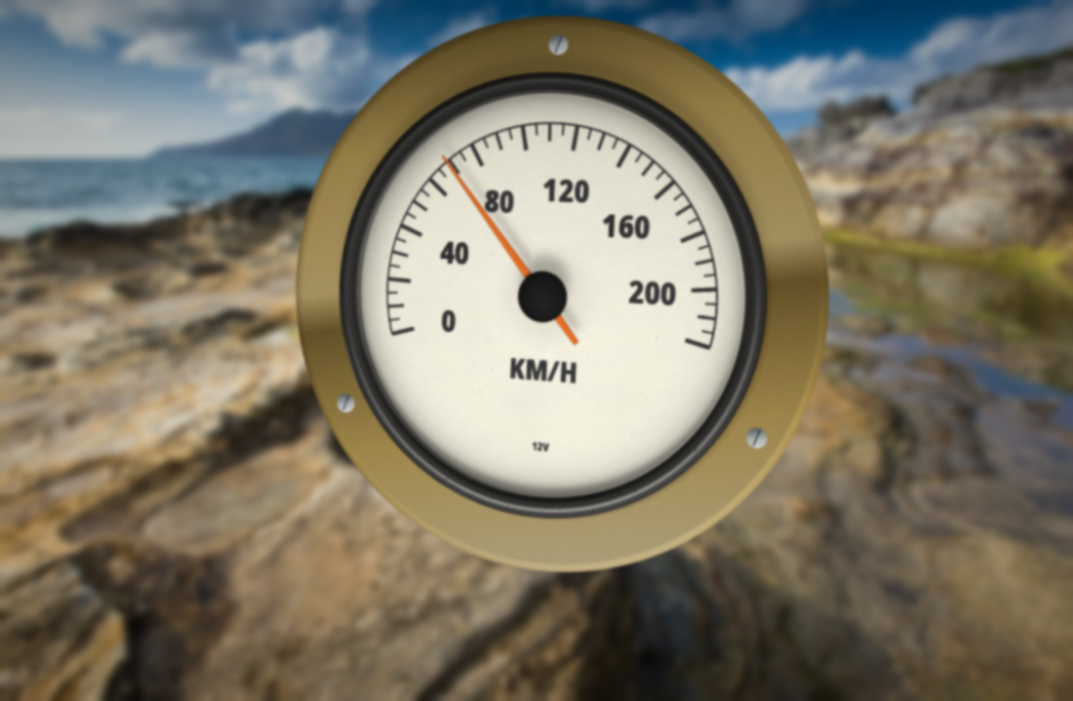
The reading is 70 (km/h)
